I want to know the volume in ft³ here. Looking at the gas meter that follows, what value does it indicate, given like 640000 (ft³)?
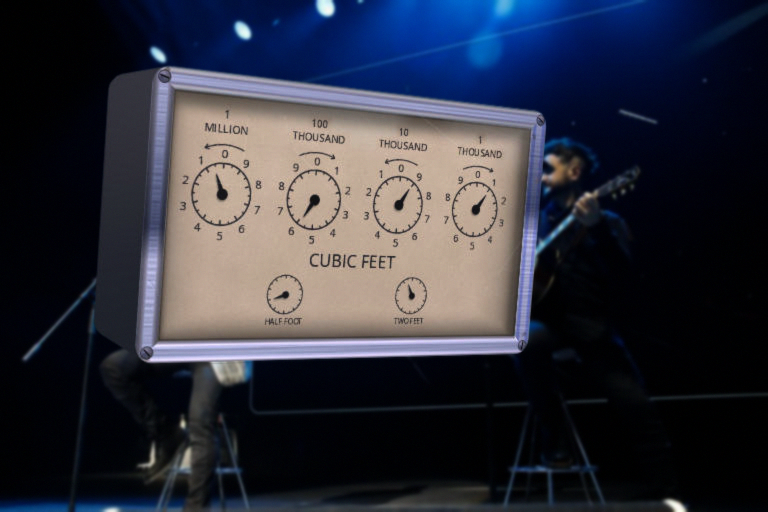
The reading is 59100 (ft³)
